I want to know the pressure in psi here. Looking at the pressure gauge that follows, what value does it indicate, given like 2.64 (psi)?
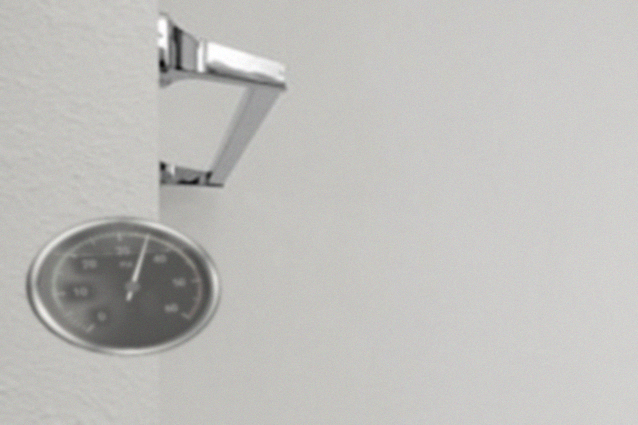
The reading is 35 (psi)
